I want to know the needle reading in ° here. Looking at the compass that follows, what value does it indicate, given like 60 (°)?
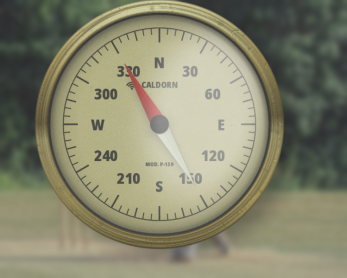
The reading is 330 (°)
